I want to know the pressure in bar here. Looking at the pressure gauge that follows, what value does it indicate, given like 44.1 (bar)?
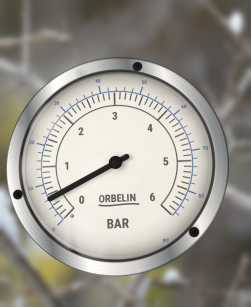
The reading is 0.4 (bar)
